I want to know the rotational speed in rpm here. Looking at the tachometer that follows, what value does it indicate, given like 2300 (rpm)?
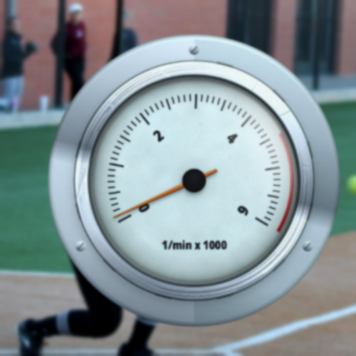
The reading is 100 (rpm)
